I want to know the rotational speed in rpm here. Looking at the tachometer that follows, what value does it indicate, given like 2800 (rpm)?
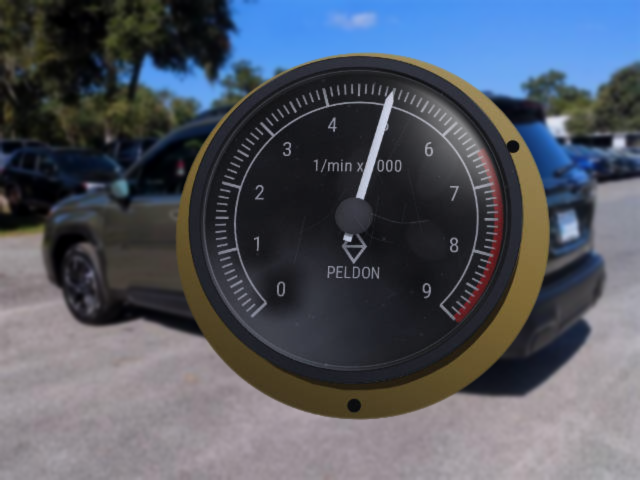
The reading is 5000 (rpm)
